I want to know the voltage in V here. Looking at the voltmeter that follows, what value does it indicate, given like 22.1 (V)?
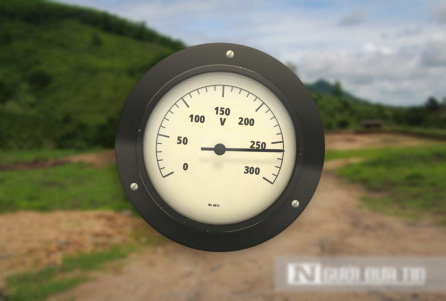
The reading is 260 (V)
